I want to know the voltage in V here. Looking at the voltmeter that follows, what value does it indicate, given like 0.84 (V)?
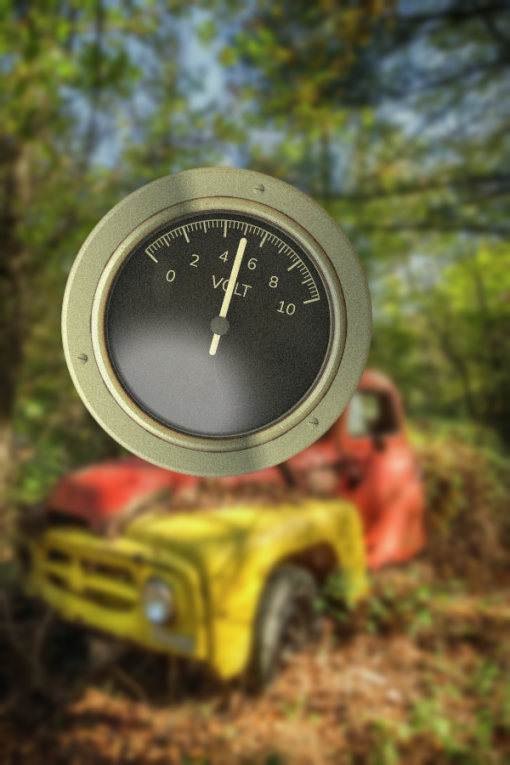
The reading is 5 (V)
